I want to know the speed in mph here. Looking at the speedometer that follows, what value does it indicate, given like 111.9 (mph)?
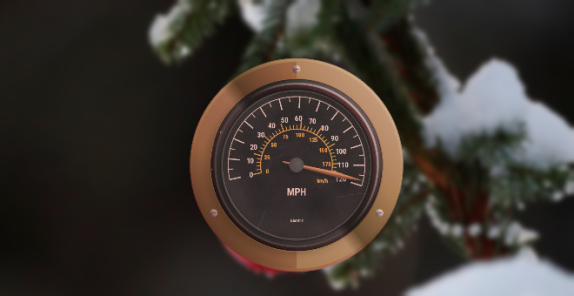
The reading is 117.5 (mph)
